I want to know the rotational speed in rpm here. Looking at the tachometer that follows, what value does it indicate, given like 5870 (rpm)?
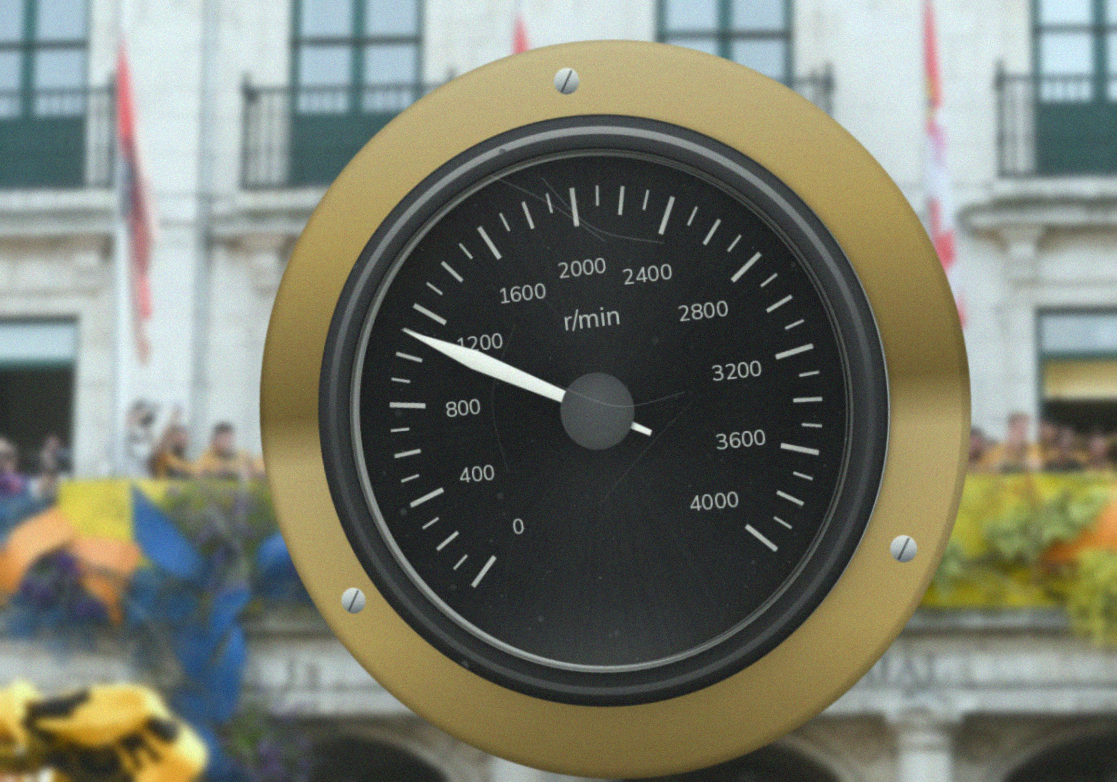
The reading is 1100 (rpm)
